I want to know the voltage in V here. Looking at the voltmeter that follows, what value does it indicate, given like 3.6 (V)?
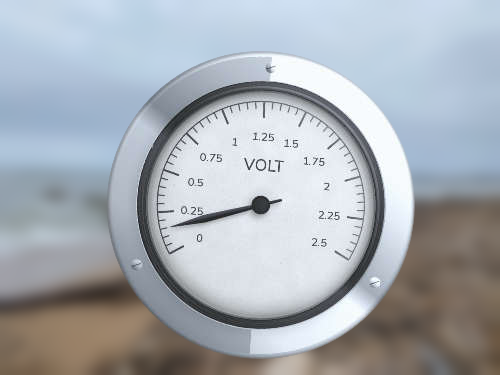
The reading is 0.15 (V)
